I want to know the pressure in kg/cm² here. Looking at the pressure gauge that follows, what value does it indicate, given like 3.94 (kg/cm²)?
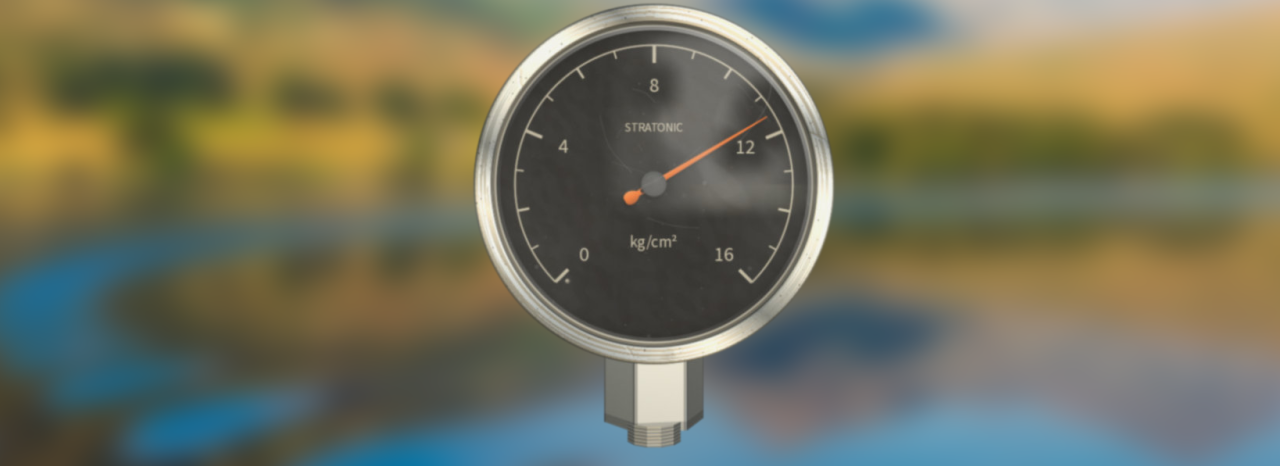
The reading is 11.5 (kg/cm²)
